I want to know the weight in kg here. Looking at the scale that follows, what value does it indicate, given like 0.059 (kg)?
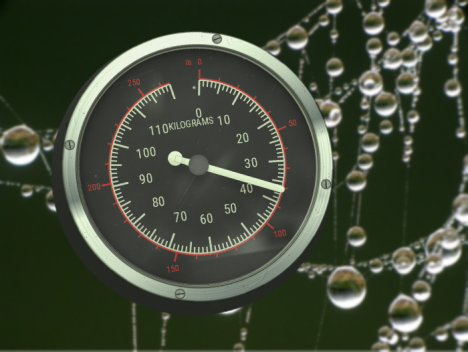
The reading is 37 (kg)
